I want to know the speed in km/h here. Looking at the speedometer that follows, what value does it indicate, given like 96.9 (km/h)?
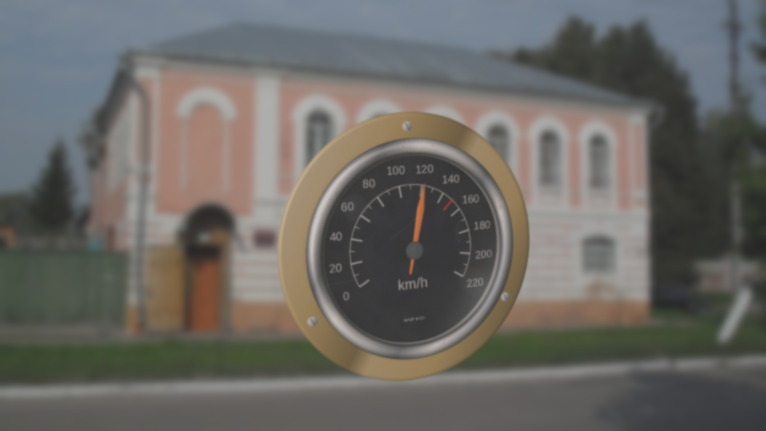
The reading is 120 (km/h)
